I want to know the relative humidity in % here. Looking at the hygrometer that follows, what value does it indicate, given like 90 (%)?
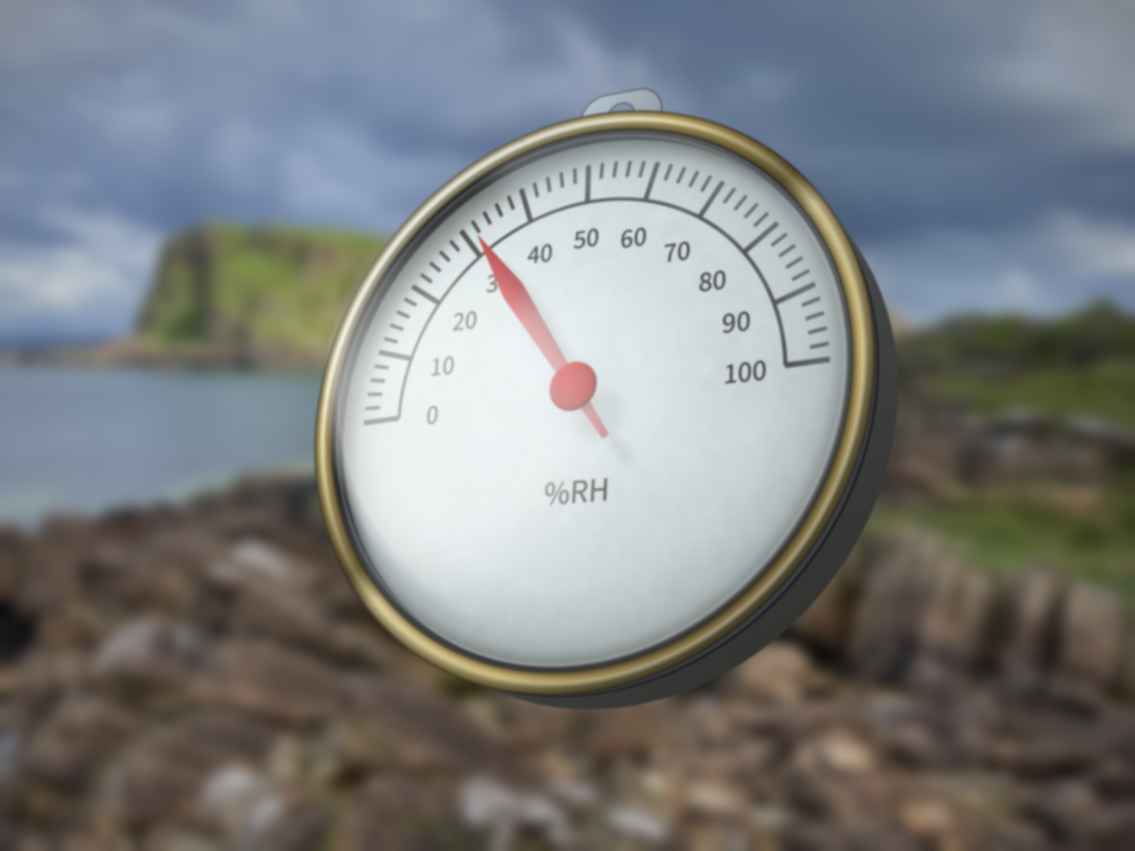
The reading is 32 (%)
